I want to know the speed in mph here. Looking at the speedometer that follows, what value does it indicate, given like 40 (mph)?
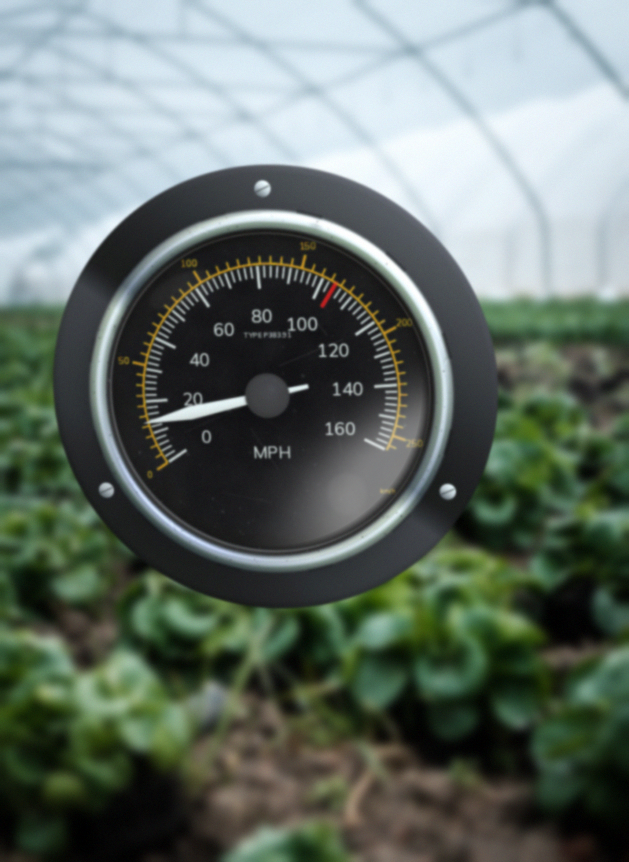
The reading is 14 (mph)
